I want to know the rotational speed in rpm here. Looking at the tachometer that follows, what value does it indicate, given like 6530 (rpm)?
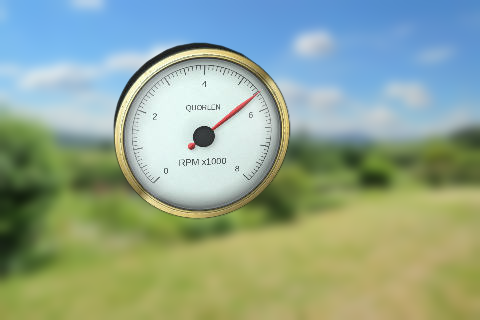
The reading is 5500 (rpm)
